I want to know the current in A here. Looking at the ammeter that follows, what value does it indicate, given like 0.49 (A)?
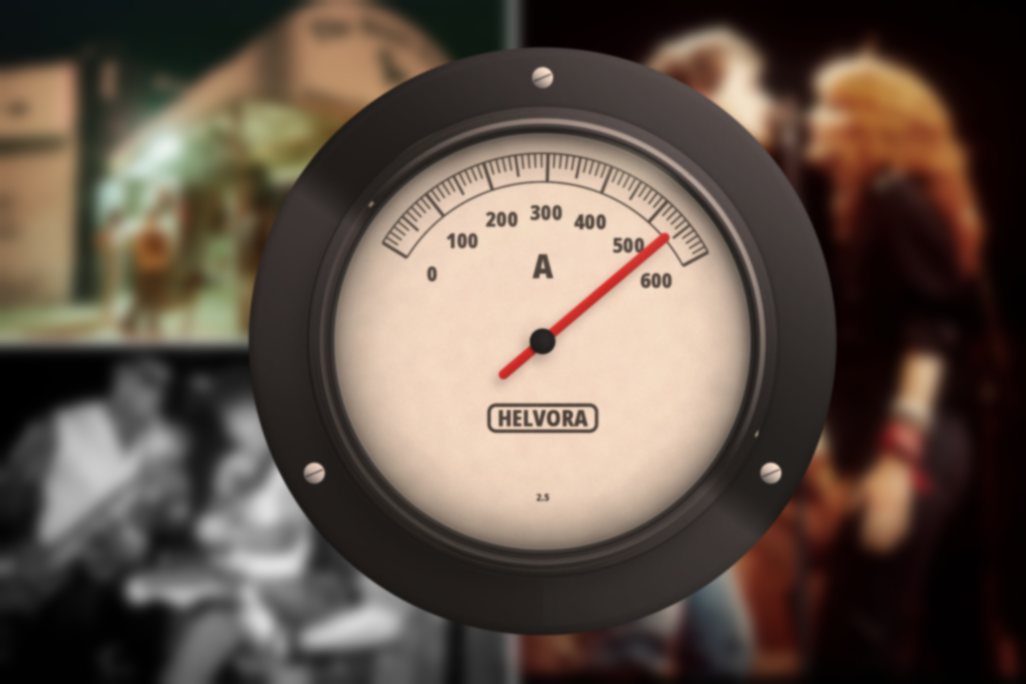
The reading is 540 (A)
